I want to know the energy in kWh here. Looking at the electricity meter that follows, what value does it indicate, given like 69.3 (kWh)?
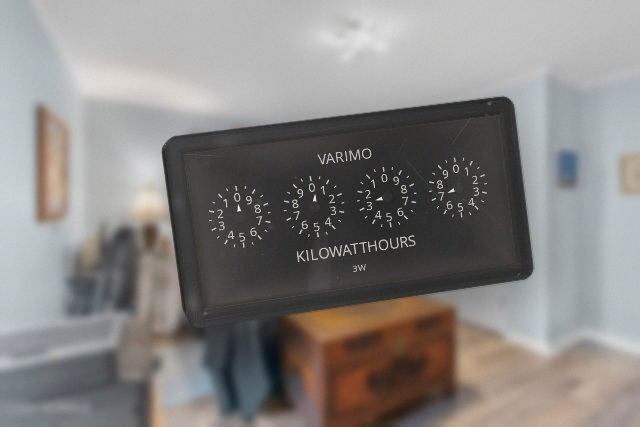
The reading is 27 (kWh)
